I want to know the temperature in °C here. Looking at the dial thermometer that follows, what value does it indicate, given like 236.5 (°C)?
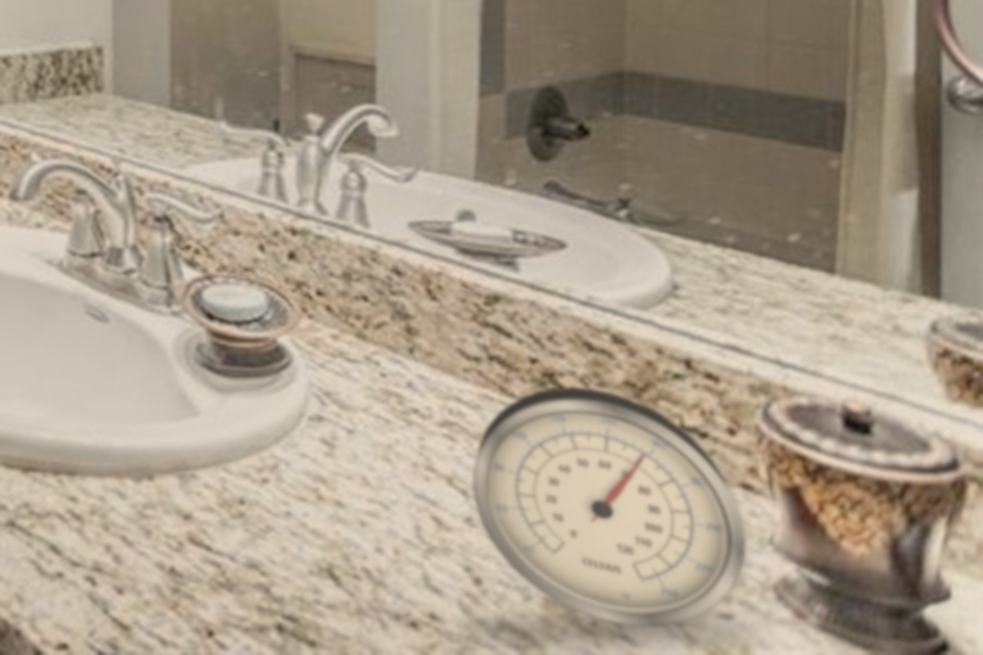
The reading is 70 (°C)
